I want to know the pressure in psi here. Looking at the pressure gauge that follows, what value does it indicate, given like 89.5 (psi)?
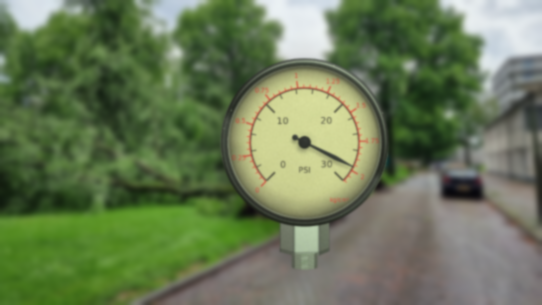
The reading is 28 (psi)
